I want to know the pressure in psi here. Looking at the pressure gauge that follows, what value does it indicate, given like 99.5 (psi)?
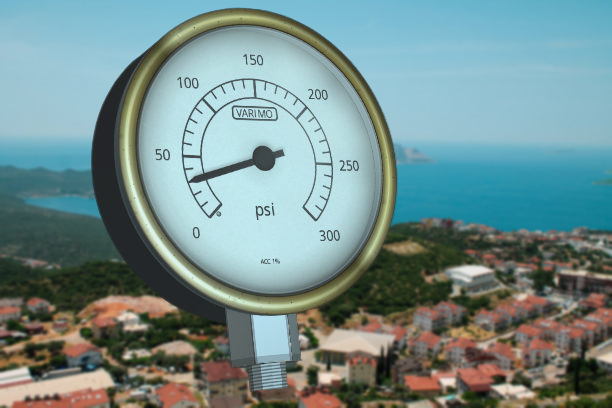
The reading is 30 (psi)
